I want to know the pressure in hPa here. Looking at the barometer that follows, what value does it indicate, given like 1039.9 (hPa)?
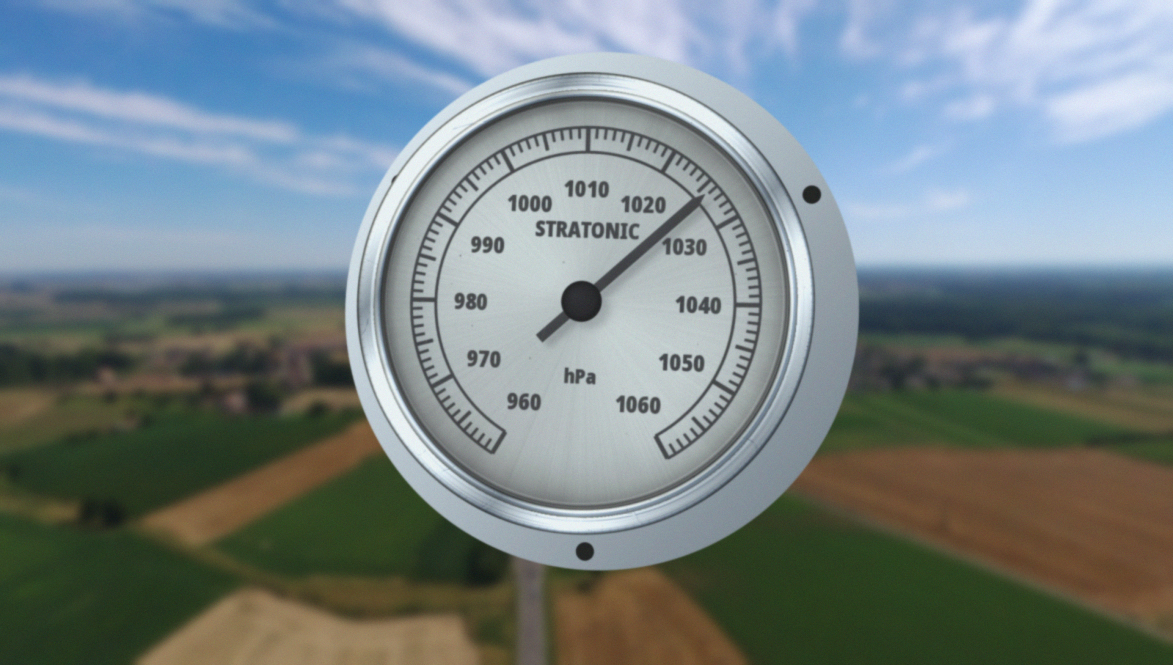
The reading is 1026 (hPa)
